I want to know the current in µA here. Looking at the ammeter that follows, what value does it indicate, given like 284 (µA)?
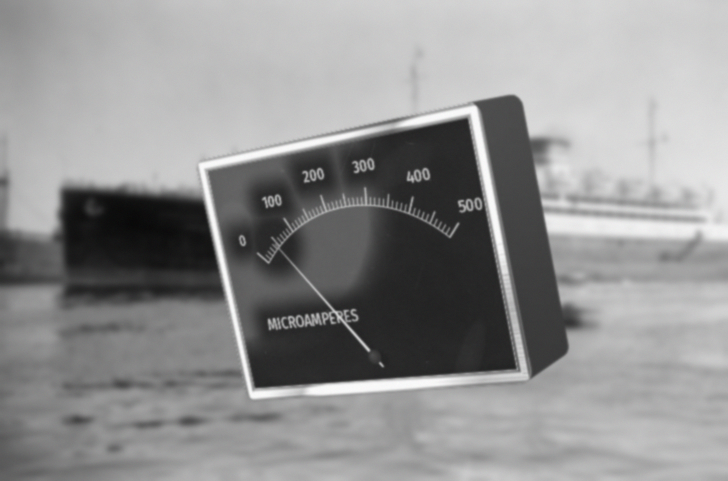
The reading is 50 (µA)
